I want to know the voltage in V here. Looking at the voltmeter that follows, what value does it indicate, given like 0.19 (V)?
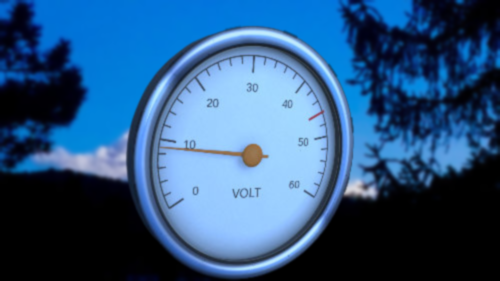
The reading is 9 (V)
